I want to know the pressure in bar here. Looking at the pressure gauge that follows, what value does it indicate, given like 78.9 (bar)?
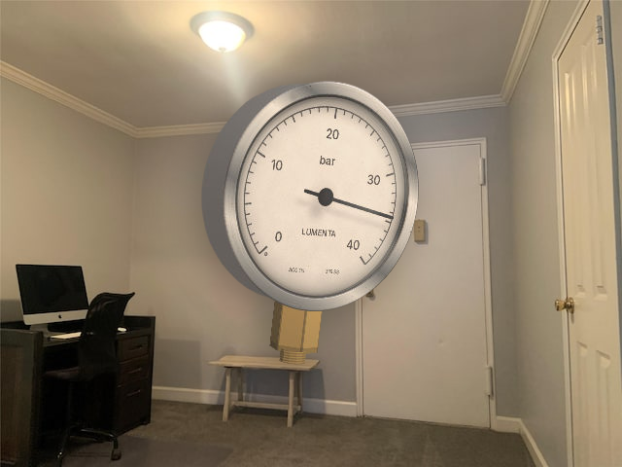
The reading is 34.5 (bar)
